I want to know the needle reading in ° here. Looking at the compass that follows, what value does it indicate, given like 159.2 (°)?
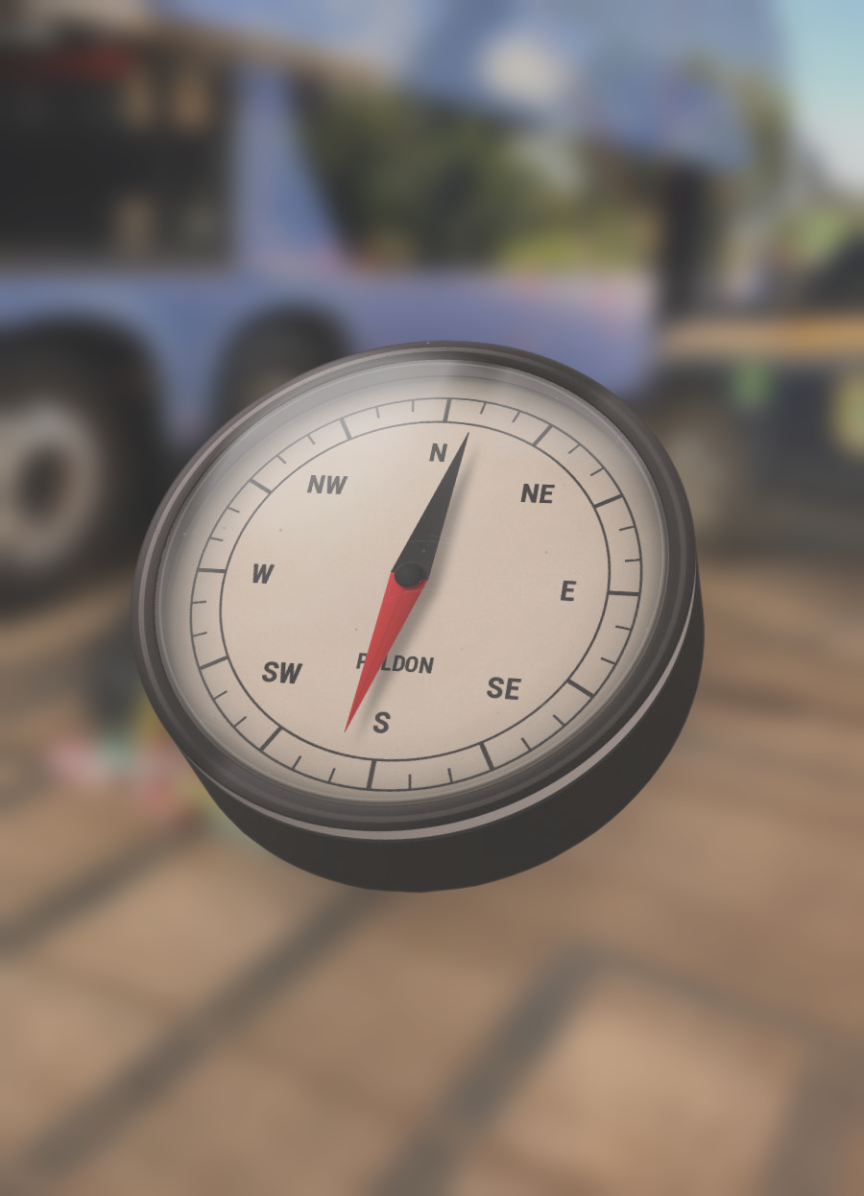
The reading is 190 (°)
